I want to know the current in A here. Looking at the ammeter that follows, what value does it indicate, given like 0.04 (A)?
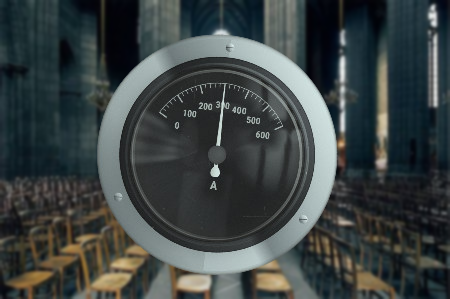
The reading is 300 (A)
